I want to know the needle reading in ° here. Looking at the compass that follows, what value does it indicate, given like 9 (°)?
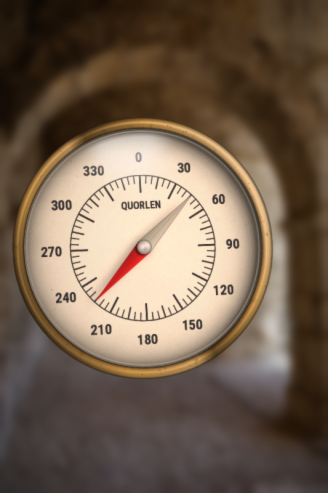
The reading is 225 (°)
